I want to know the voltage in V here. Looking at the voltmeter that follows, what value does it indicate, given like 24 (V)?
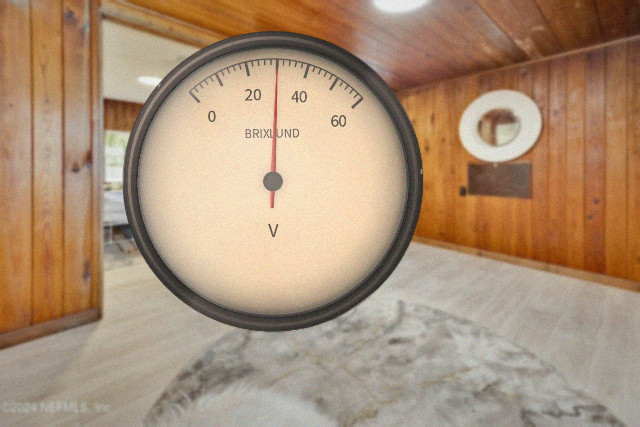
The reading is 30 (V)
